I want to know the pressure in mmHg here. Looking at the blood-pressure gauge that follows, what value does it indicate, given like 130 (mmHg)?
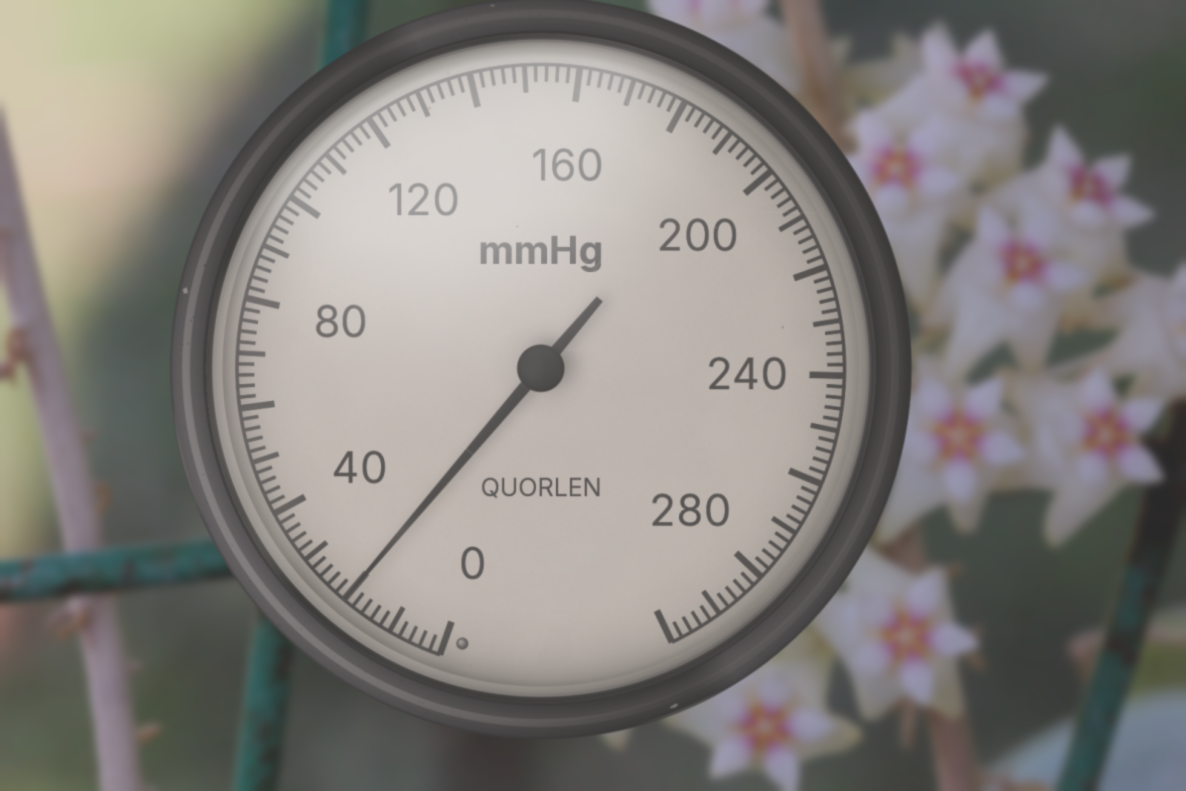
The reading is 20 (mmHg)
